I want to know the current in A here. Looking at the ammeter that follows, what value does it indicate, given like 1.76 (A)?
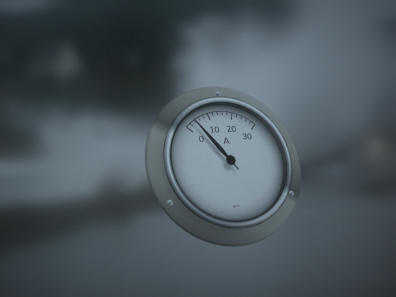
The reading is 4 (A)
